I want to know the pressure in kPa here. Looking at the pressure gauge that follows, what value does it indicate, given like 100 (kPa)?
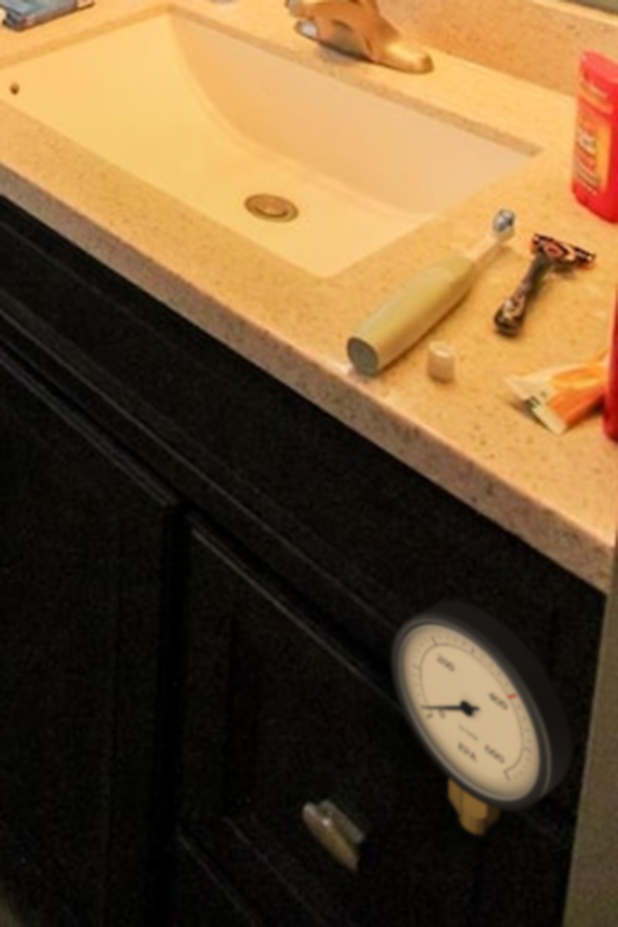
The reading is 20 (kPa)
